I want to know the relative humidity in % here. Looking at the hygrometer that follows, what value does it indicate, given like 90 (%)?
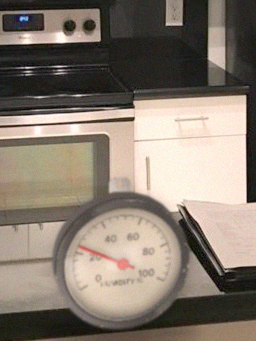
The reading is 24 (%)
